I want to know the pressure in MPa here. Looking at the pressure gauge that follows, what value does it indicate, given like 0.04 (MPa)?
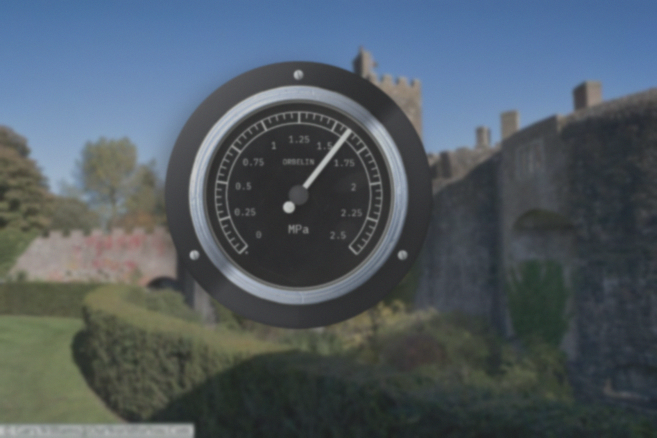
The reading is 1.6 (MPa)
